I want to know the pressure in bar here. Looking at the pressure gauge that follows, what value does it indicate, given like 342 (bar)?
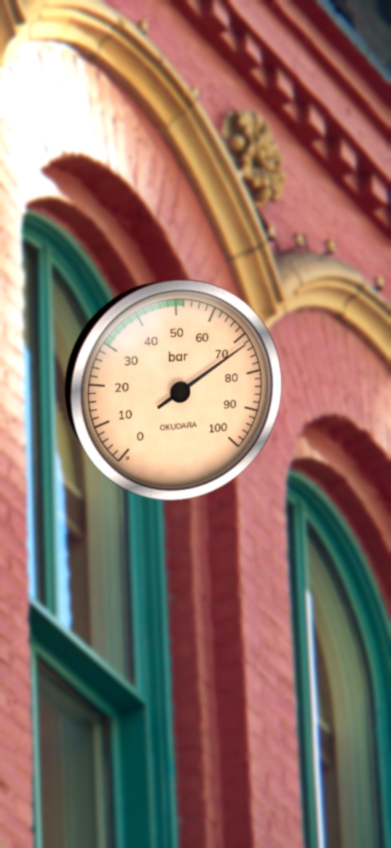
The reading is 72 (bar)
